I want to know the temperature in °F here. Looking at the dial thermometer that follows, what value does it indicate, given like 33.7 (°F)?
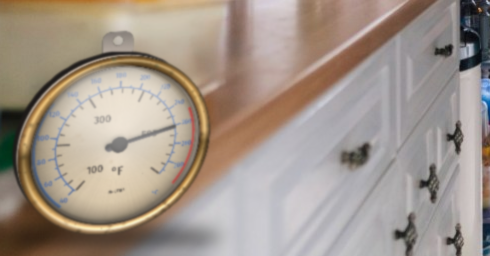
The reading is 500 (°F)
